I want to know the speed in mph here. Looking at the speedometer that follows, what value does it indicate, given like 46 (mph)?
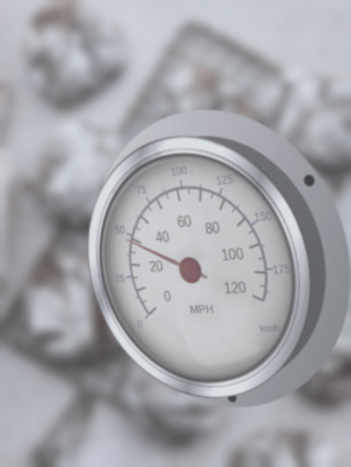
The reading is 30 (mph)
